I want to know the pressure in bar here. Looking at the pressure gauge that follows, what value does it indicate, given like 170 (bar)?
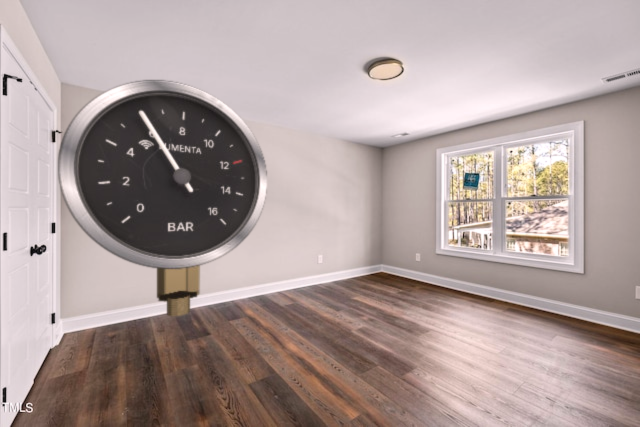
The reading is 6 (bar)
